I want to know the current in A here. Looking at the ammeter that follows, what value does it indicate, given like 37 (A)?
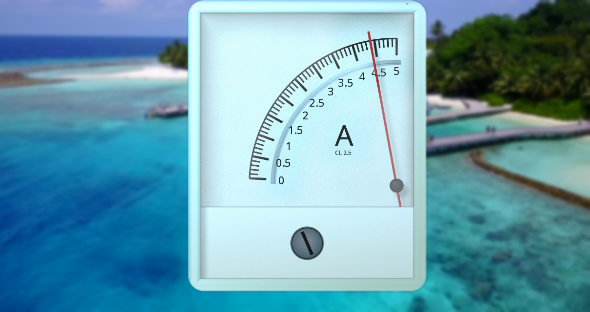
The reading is 4.4 (A)
